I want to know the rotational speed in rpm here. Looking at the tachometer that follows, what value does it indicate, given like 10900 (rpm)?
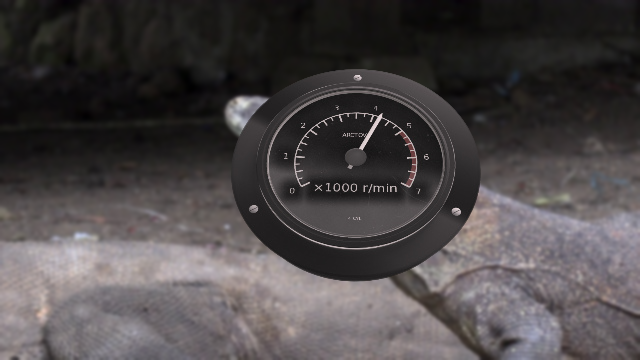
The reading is 4250 (rpm)
